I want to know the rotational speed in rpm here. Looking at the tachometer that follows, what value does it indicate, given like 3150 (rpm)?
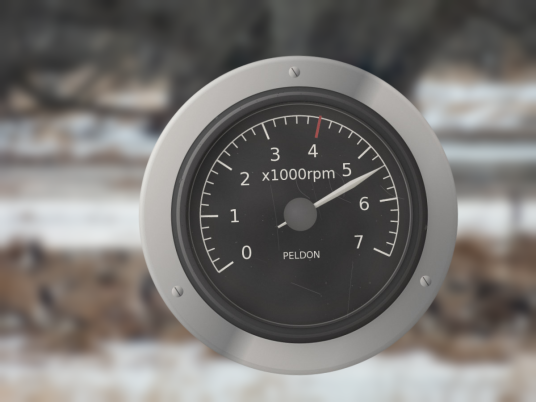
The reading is 5400 (rpm)
